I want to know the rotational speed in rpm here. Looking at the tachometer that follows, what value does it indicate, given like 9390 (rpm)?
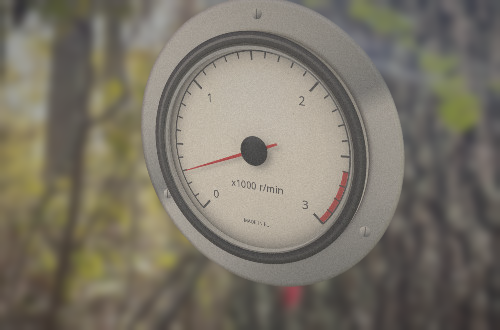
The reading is 300 (rpm)
